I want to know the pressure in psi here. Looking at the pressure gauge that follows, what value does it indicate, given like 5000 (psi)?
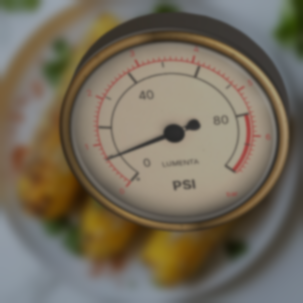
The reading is 10 (psi)
